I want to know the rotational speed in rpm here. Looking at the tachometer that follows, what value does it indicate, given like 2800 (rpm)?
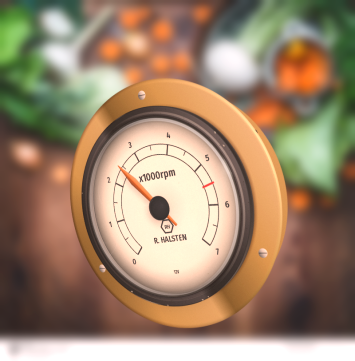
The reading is 2500 (rpm)
